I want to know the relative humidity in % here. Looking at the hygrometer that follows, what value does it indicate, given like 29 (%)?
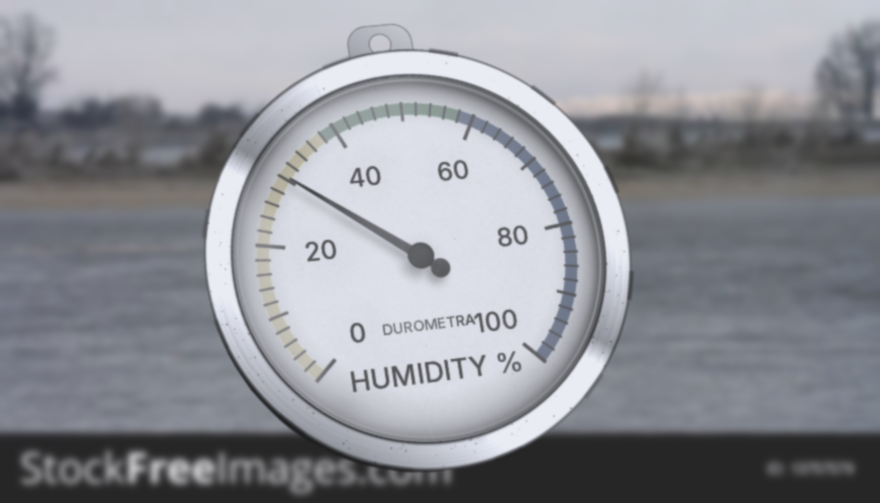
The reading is 30 (%)
